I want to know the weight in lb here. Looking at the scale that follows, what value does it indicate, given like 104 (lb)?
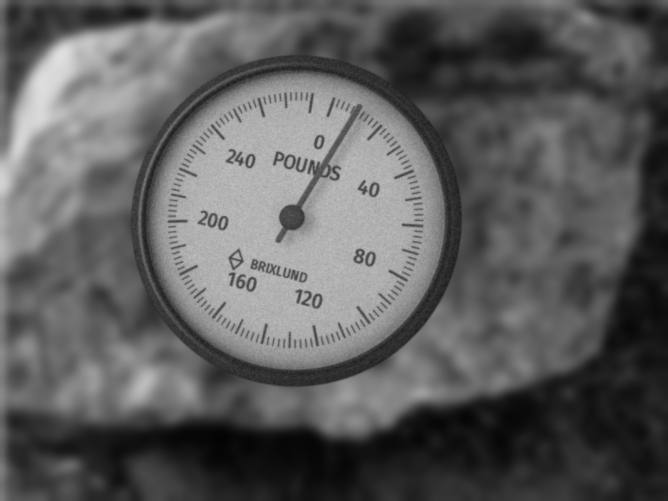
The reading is 10 (lb)
